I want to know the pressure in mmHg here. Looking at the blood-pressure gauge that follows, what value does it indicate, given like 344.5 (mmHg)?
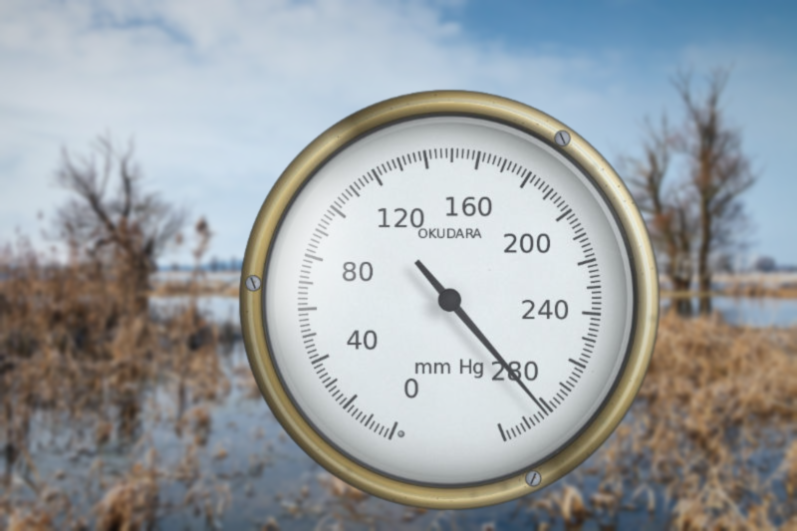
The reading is 282 (mmHg)
